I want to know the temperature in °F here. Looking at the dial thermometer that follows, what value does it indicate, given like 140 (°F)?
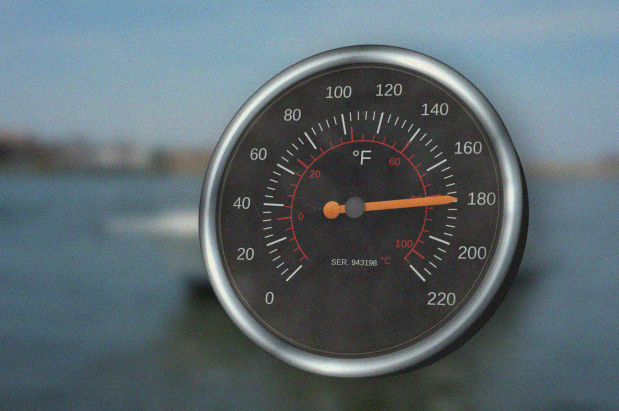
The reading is 180 (°F)
